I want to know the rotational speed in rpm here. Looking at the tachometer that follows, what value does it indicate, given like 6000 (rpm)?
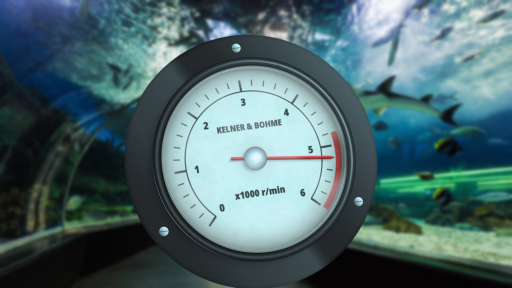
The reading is 5200 (rpm)
